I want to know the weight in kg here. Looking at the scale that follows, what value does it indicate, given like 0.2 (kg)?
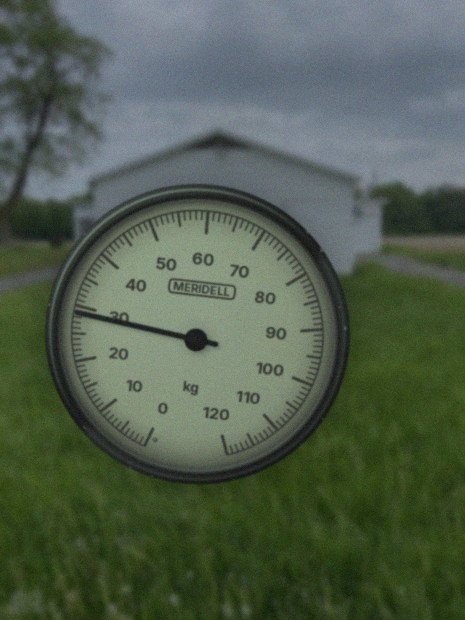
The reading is 29 (kg)
